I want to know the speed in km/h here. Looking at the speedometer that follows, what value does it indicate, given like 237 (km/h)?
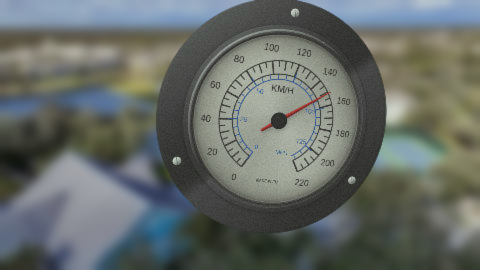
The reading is 150 (km/h)
